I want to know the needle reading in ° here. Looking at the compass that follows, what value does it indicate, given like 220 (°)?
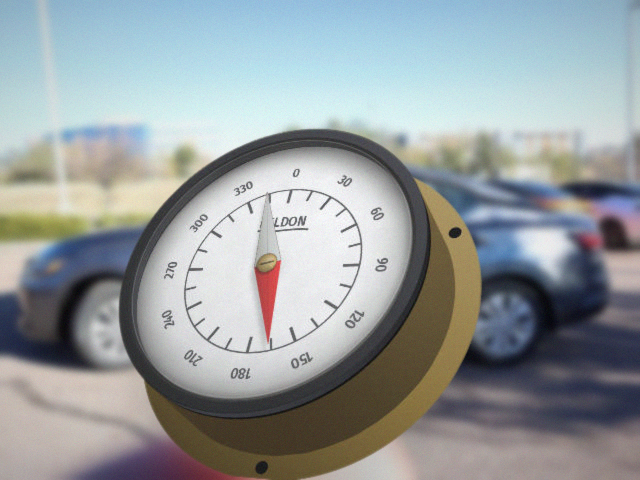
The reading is 165 (°)
